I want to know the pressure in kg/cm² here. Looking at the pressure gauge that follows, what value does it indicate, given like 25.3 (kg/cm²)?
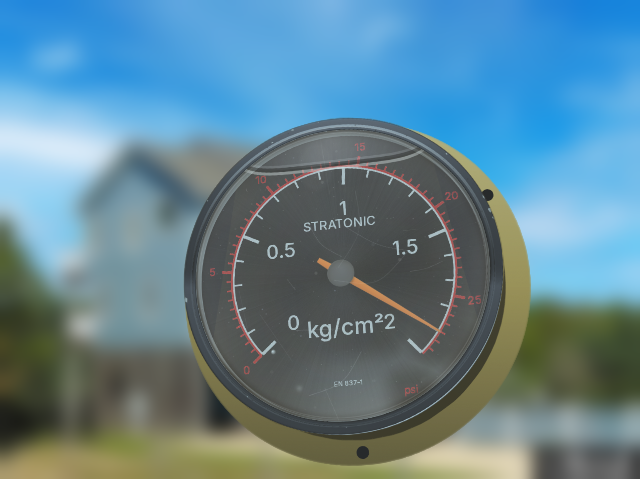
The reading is 1.9 (kg/cm²)
